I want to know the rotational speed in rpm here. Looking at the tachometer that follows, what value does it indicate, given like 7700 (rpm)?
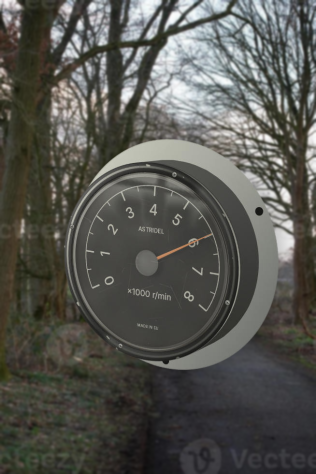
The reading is 6000 (rpm)
